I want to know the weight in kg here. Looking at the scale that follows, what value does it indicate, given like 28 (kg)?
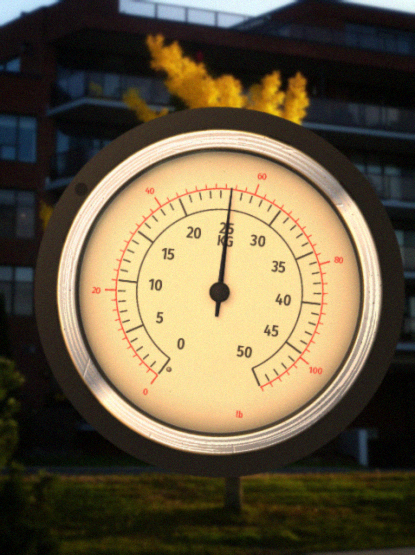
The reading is 25 (kg)
